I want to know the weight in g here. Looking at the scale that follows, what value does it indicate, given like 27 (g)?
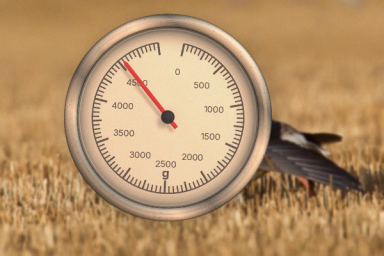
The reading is 4550 (g)
